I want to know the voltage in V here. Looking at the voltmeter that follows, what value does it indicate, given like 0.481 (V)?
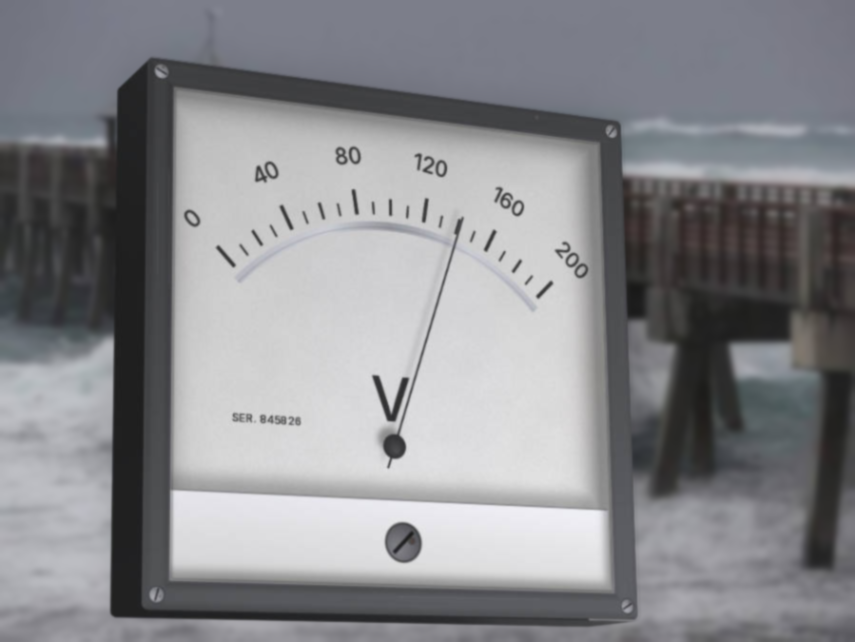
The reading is 140 (V)
